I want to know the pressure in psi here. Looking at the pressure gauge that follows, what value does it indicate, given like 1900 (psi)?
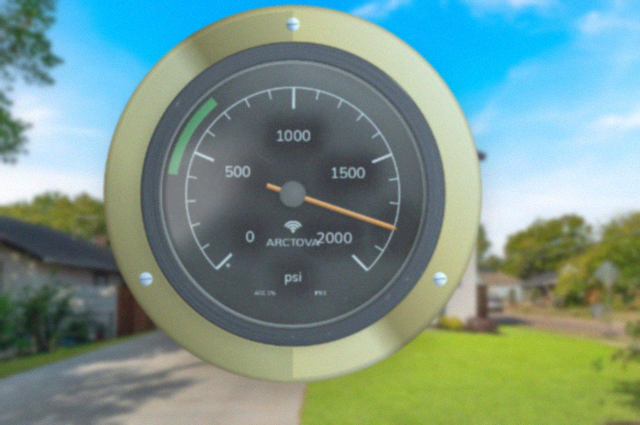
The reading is 1800 (psi)
